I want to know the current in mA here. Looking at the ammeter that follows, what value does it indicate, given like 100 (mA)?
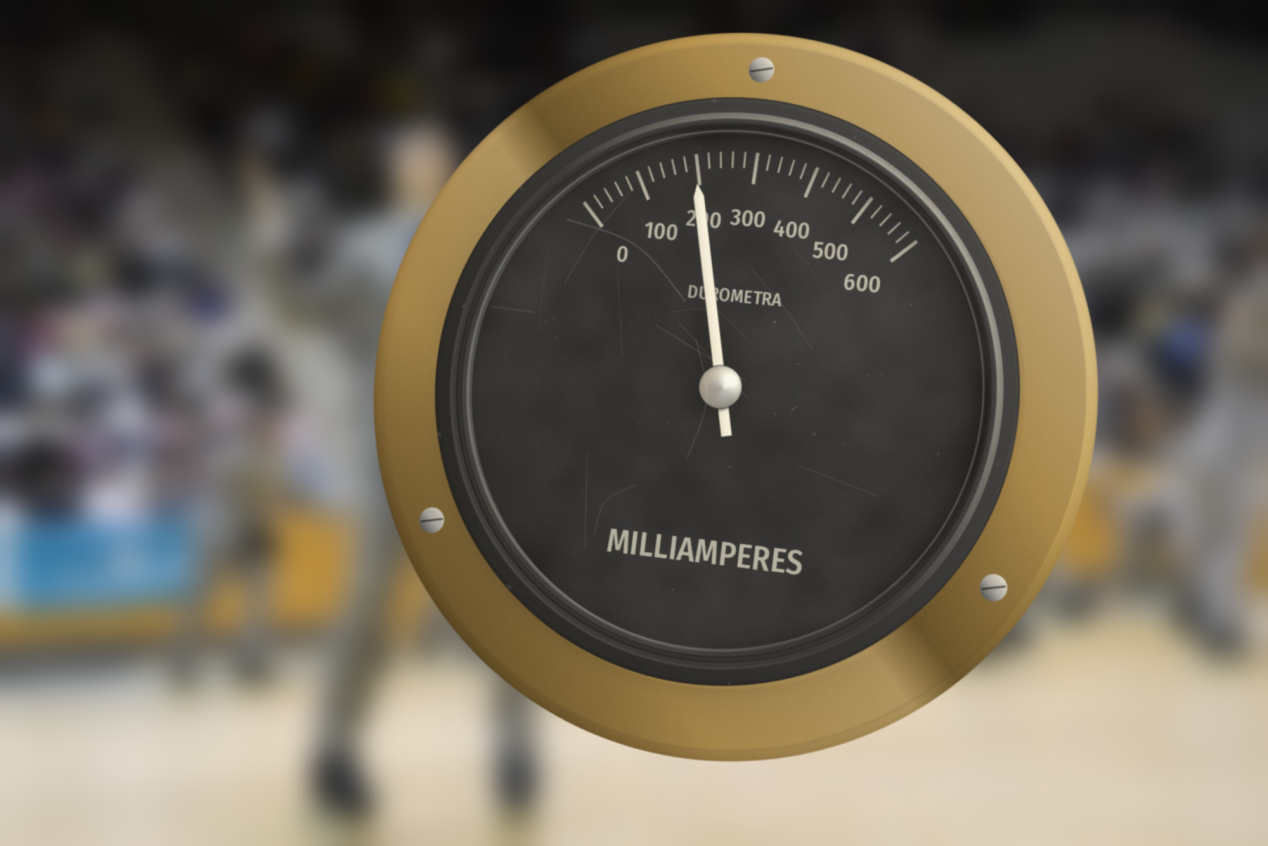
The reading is 200 (mA)
